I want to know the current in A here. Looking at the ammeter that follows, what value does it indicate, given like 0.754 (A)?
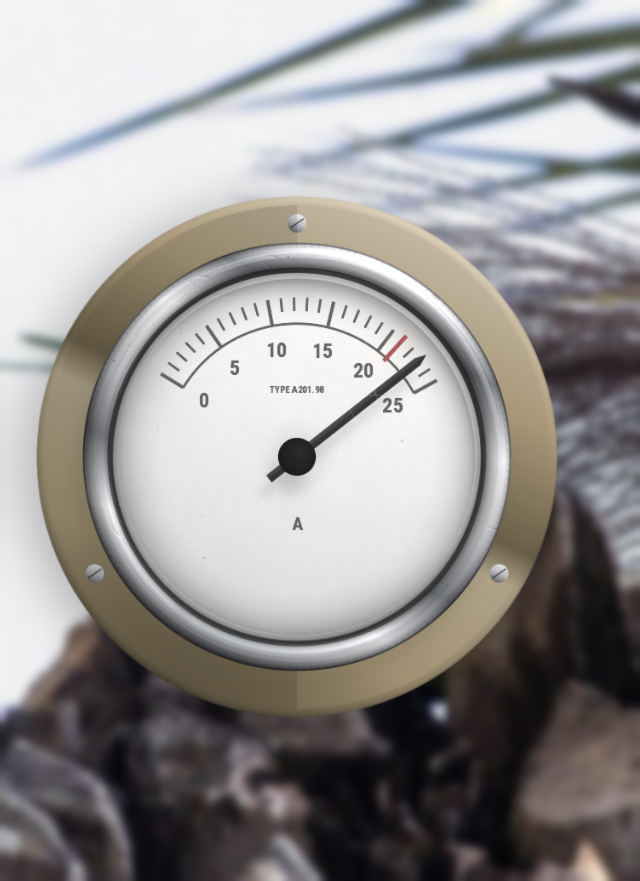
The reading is 23 (A)
